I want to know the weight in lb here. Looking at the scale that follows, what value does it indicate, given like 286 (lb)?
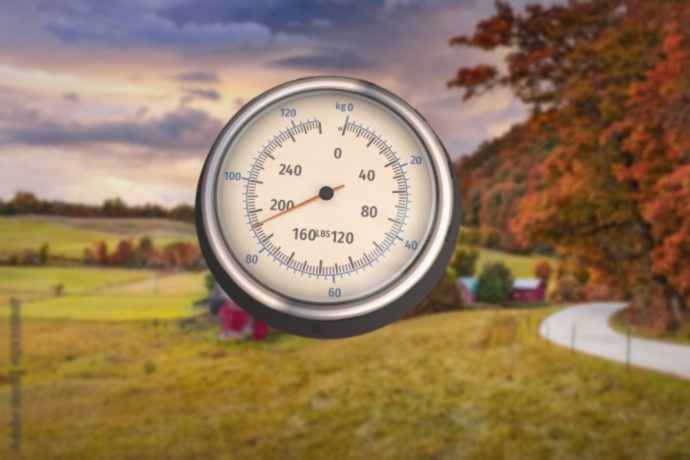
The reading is 190 (lb)
